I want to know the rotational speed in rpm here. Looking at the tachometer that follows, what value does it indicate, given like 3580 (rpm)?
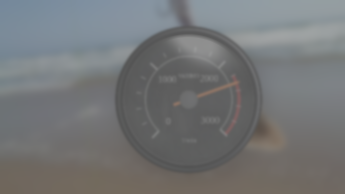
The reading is 2300 (rpm)
